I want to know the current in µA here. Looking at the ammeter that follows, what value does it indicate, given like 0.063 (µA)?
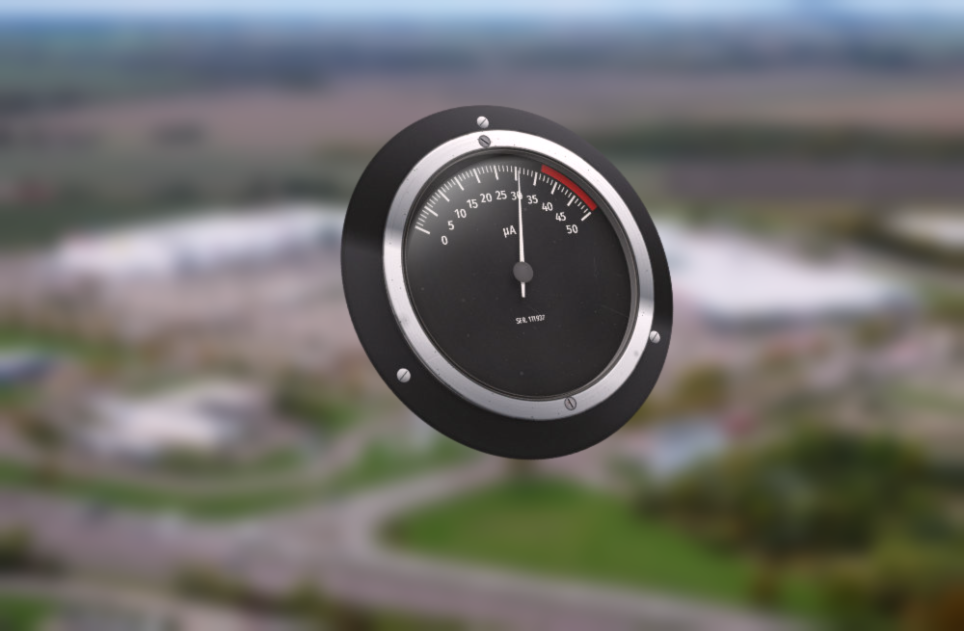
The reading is 30 (µA)
